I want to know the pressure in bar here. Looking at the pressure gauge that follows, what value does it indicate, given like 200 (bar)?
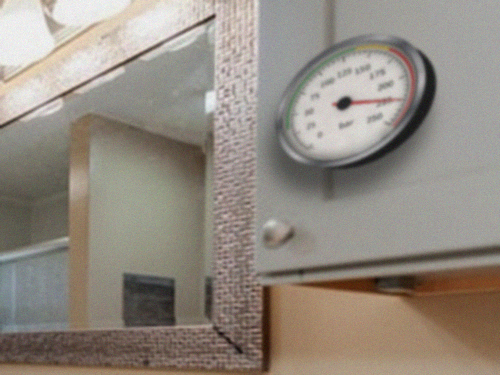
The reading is 225 (bar)
